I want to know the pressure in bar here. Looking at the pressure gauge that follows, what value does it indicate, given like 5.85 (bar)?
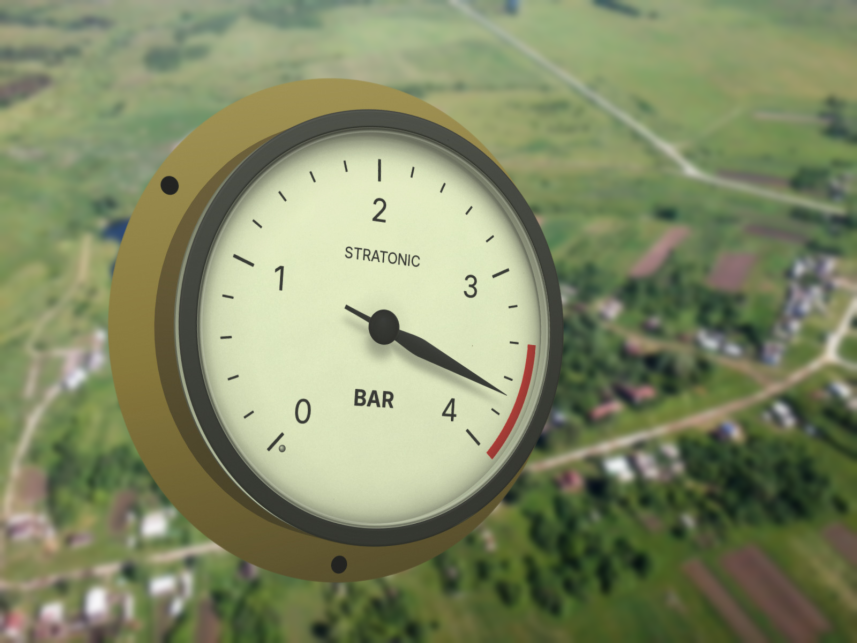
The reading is 3.7 (bar)
